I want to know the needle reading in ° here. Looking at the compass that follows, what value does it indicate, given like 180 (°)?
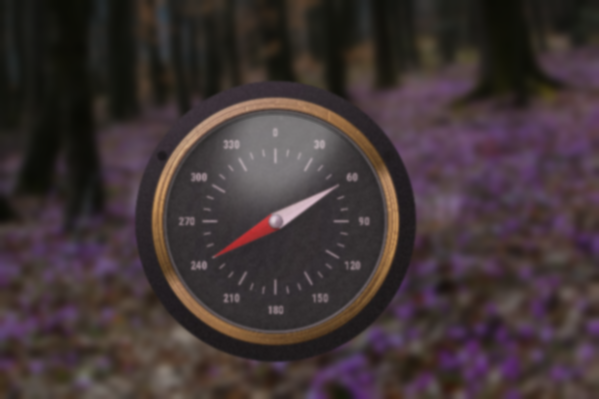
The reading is 240 (°)
